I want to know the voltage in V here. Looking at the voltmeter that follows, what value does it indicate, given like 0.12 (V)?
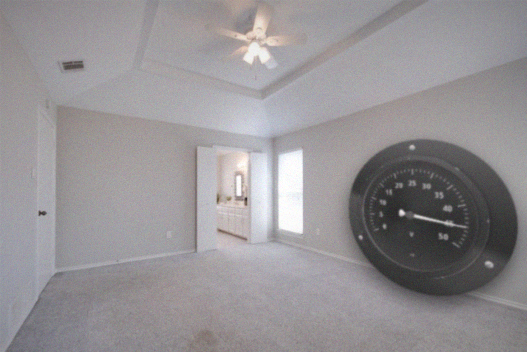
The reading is 45 (V)
